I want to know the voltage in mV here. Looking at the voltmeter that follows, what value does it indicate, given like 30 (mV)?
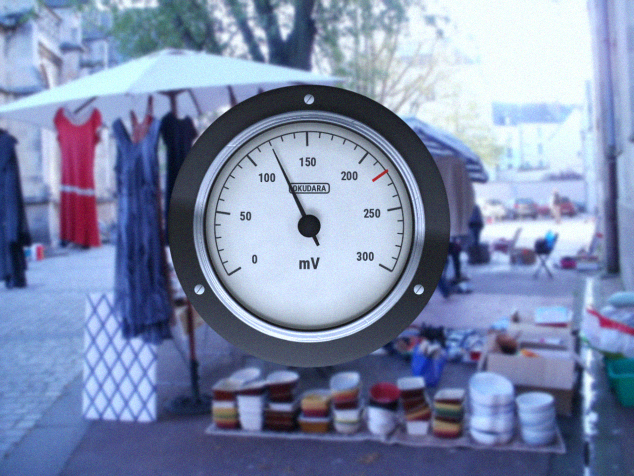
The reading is 120 (mV)
